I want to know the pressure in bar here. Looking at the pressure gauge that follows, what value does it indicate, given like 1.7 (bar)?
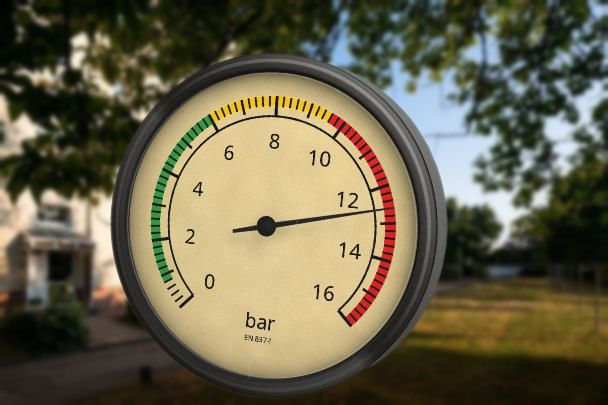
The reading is 12.6 (bar)
